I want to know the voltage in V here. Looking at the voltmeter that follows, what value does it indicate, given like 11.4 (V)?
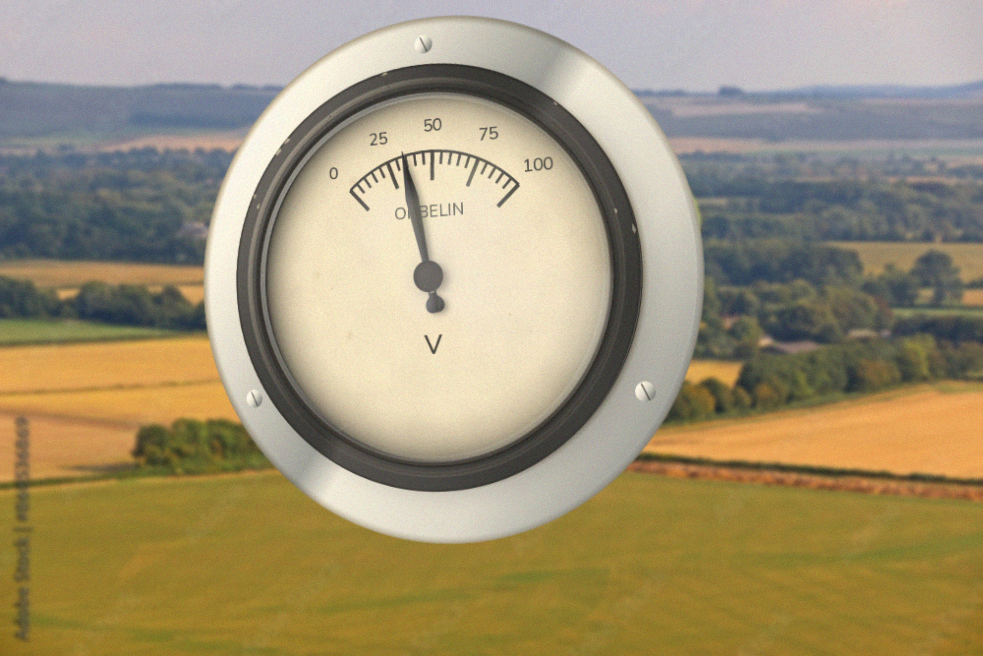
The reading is 35 (V)
